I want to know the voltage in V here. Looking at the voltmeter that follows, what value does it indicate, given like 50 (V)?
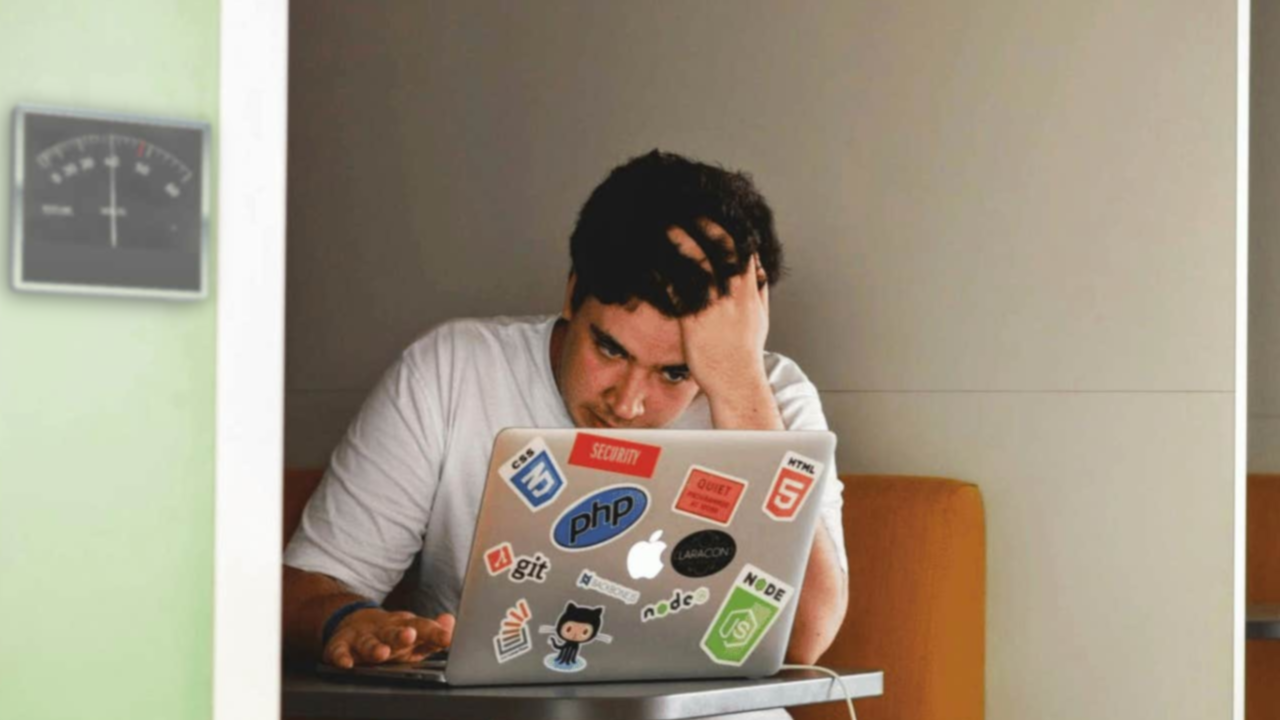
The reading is 40 (V)
